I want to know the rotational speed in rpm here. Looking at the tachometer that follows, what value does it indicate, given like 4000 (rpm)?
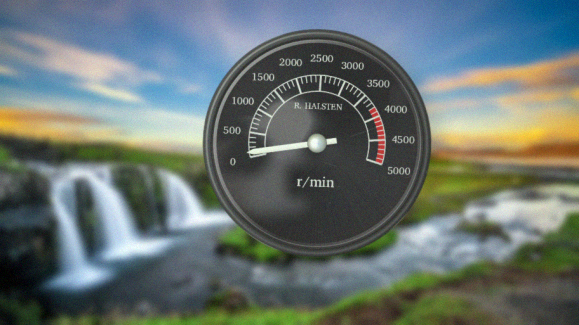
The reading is 100 (rpm)
